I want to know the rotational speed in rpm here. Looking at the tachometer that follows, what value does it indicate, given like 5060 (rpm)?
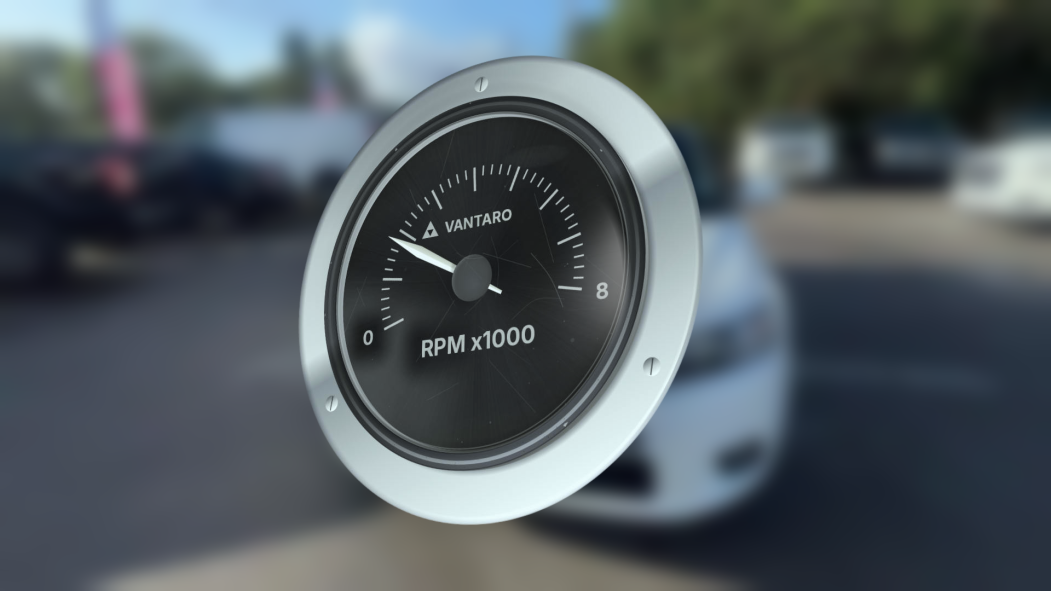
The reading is 1800 (rpm)
